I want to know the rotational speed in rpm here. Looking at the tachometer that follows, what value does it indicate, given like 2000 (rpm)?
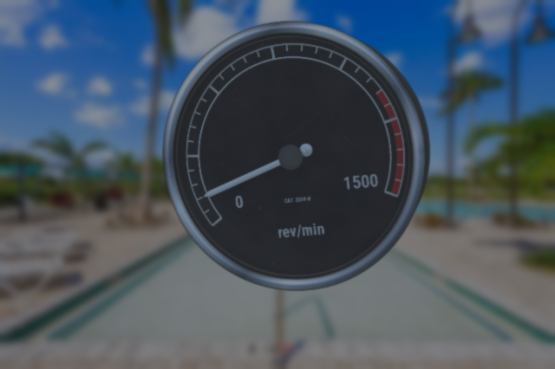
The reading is 100 (rpm)
